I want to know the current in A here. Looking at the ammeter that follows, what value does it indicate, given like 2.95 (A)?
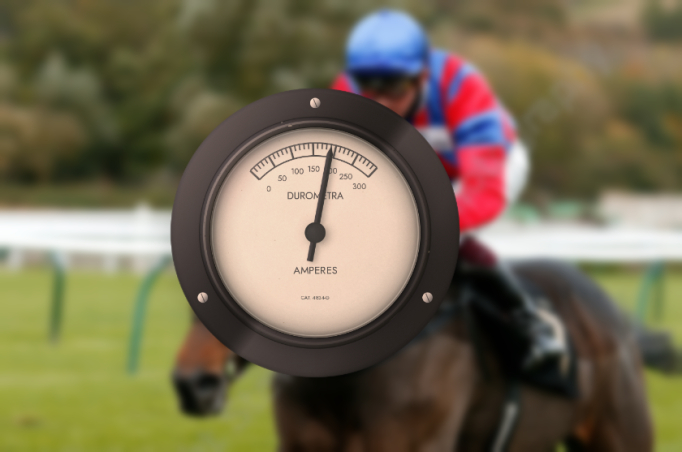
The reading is 190 (A)
